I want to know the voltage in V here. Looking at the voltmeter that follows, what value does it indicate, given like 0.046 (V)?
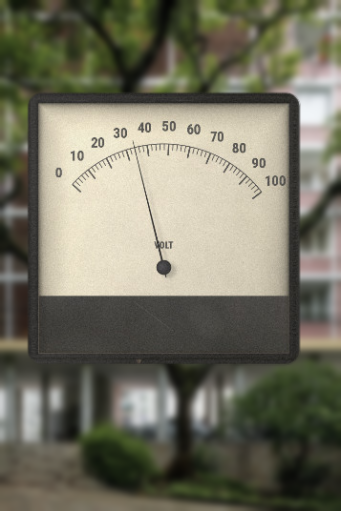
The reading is 34 (V)
